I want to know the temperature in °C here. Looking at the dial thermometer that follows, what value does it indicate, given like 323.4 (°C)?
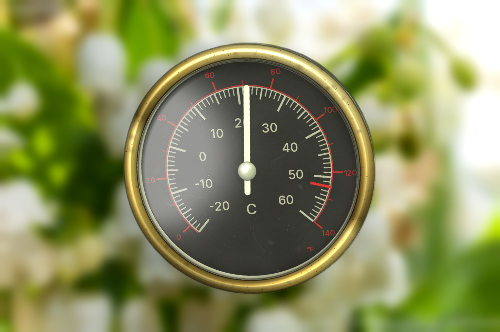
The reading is 22 (°C)
